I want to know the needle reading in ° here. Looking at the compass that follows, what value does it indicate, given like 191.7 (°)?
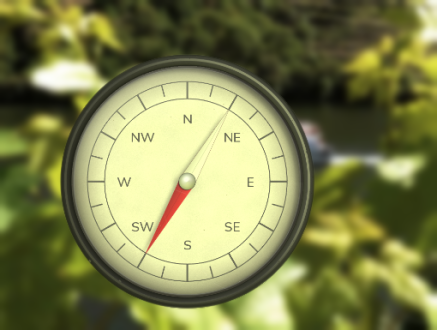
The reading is 210 (°)
